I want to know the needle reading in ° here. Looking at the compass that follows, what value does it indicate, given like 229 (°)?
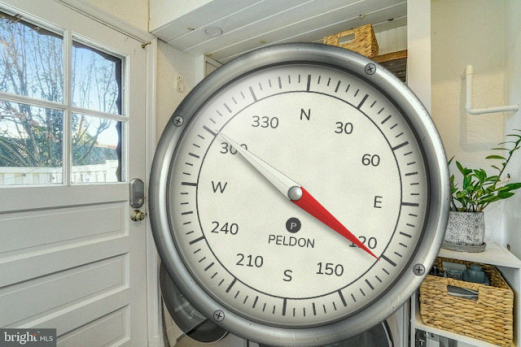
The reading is 122.5 (°)
